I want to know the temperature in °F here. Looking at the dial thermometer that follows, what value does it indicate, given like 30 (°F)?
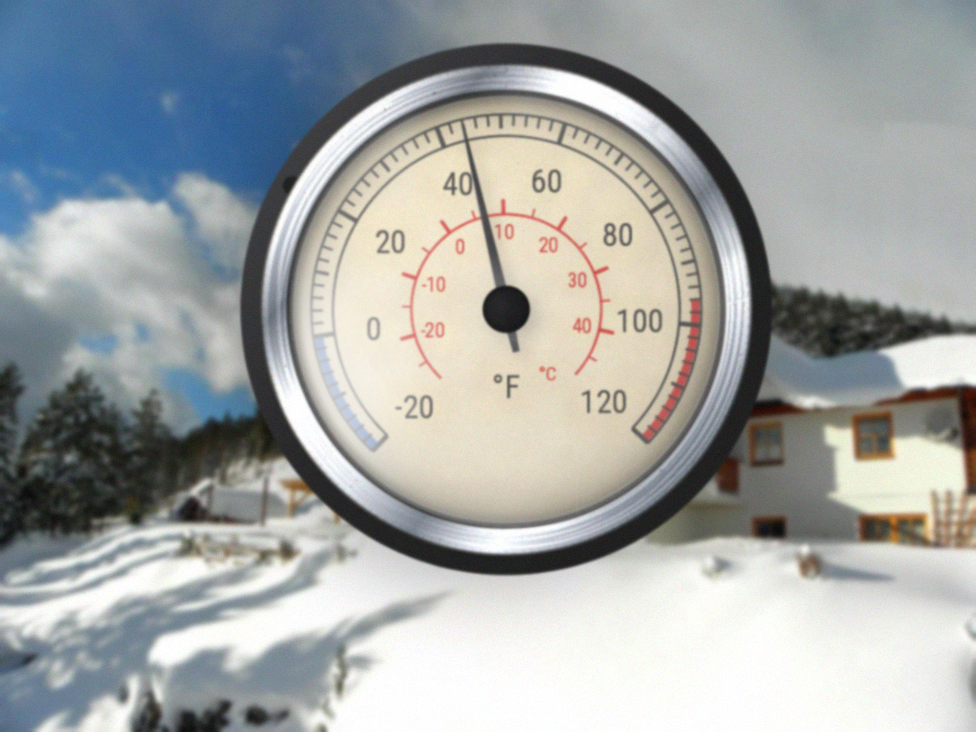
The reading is 44 (°F)
